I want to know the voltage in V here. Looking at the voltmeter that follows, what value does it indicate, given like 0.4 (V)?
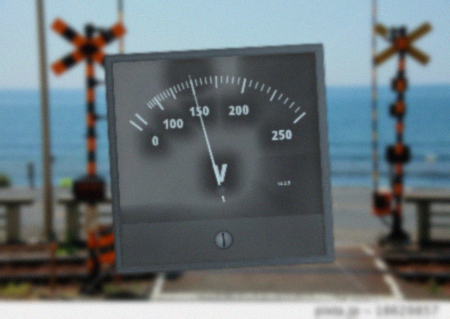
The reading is 150 (V)
